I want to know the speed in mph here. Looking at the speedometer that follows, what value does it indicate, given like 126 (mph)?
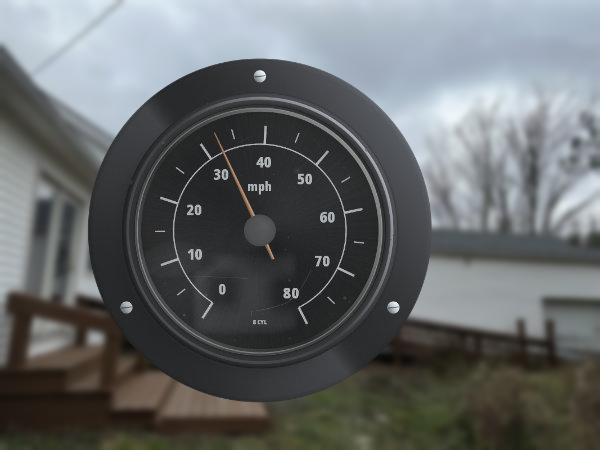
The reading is 32.5 (mph)
